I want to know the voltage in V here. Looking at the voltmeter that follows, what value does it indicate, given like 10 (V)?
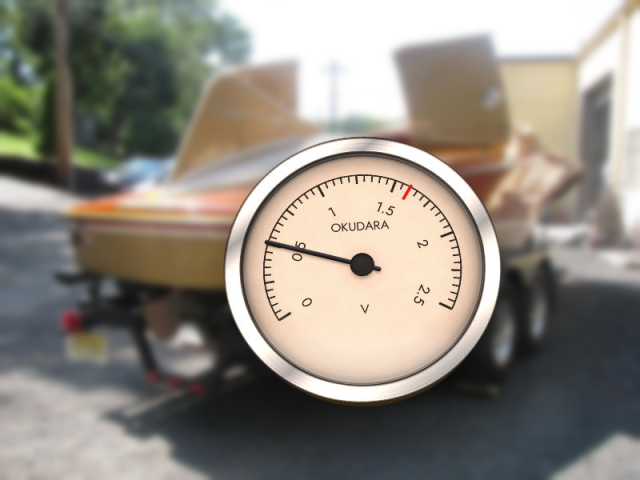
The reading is 0.5 (V)
